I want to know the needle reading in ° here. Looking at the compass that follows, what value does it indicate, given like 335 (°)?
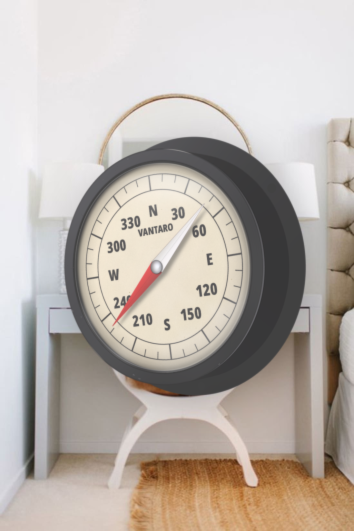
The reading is 230 (°)
